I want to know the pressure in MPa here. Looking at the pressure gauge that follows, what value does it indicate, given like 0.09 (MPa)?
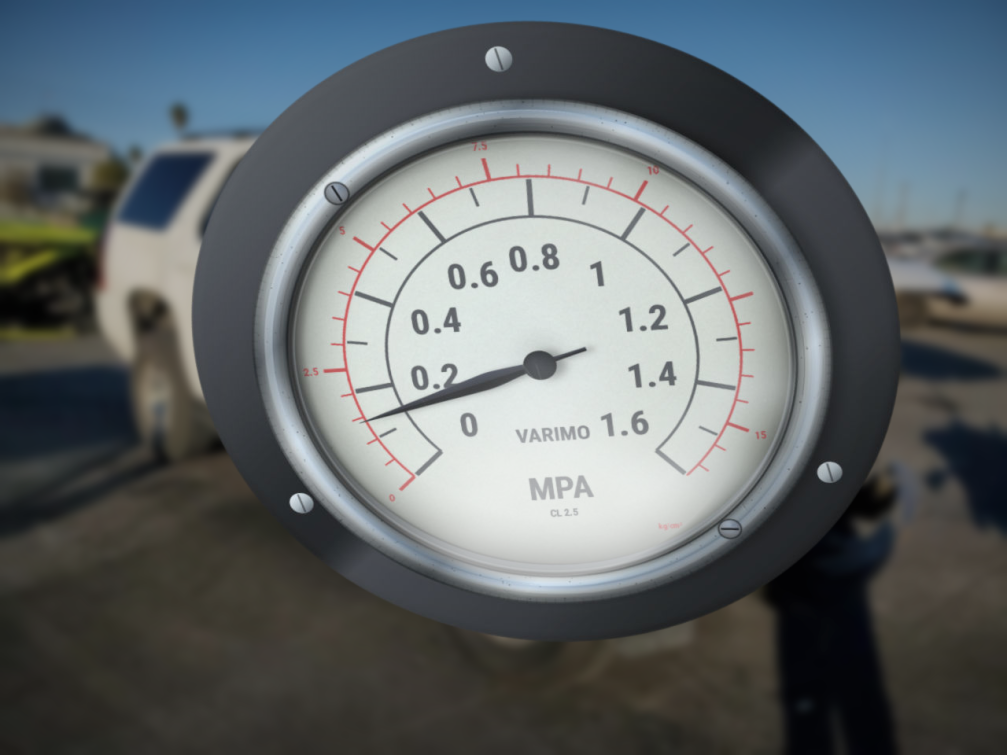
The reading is 0.15 (MPa)
